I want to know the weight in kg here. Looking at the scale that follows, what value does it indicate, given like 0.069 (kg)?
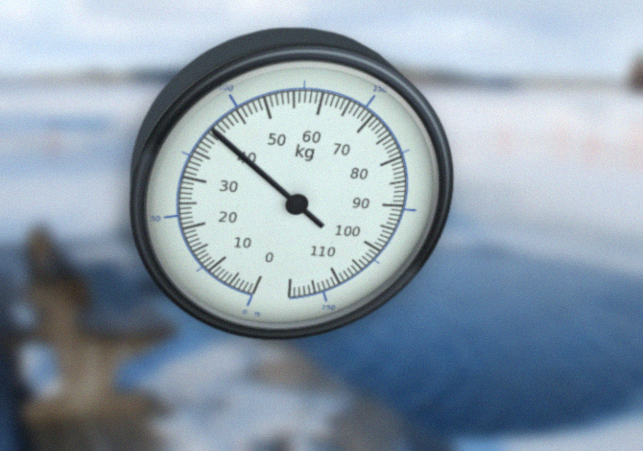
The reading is 40 (kg)
